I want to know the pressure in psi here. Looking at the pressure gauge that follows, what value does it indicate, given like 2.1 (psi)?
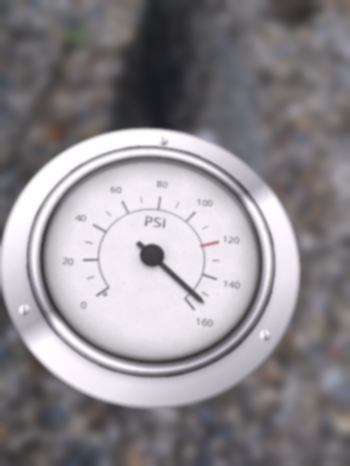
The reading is 155 (psi)
